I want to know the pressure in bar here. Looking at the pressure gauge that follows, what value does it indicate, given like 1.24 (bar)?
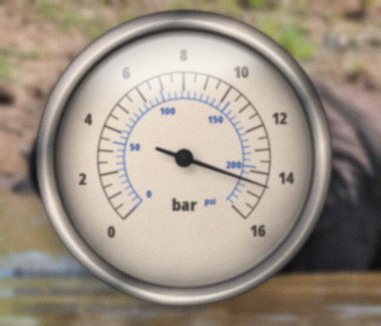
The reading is 14.5 (bar)
